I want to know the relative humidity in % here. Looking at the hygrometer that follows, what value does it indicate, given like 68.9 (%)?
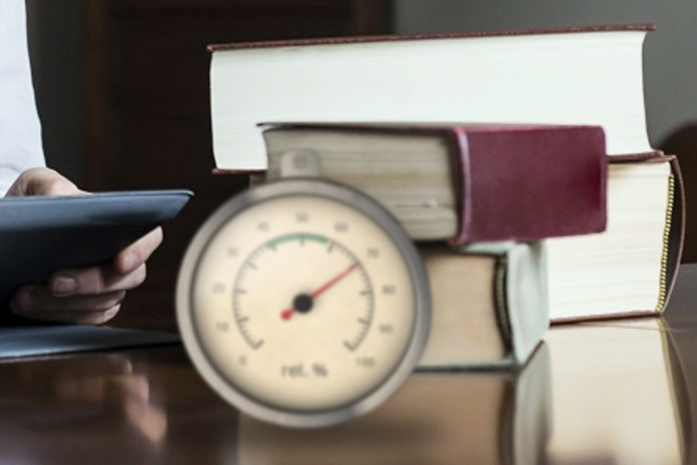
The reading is 70 (%)
